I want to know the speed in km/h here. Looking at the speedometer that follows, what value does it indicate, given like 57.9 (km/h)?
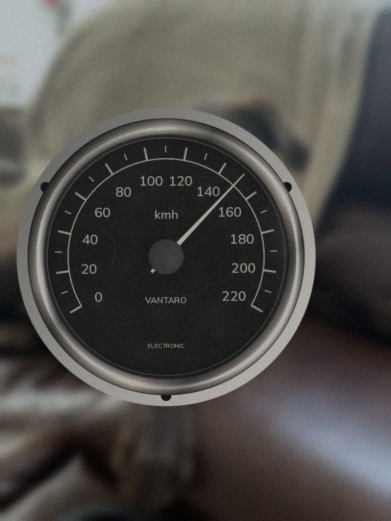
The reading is 150 (km/h)
